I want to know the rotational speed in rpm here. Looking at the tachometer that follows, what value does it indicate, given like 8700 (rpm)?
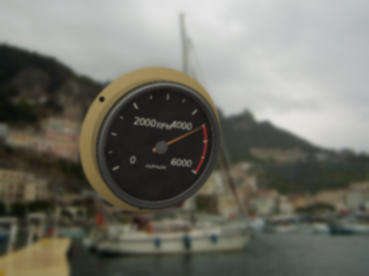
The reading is 4500 (rpm)
